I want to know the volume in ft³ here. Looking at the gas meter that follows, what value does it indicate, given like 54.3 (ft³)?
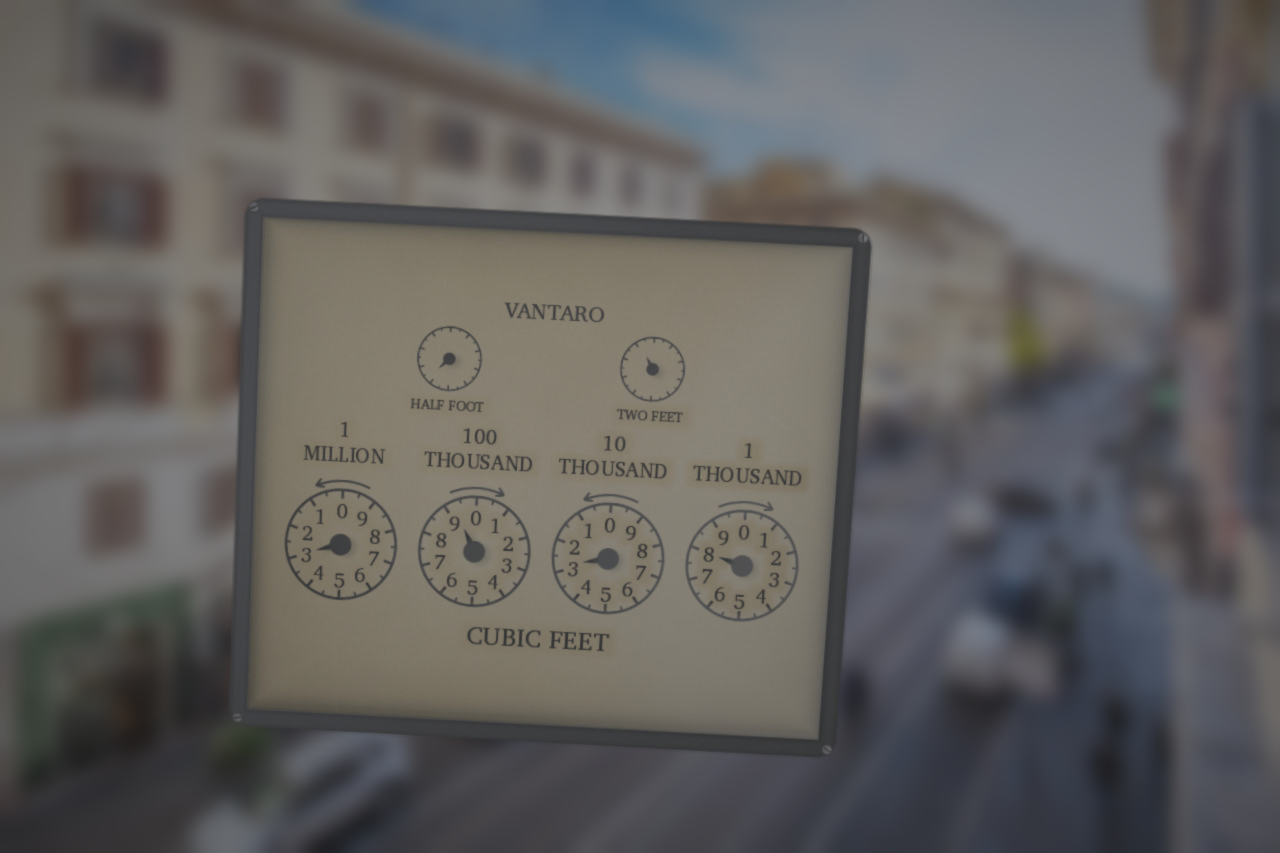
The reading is 292800 (ft³)
